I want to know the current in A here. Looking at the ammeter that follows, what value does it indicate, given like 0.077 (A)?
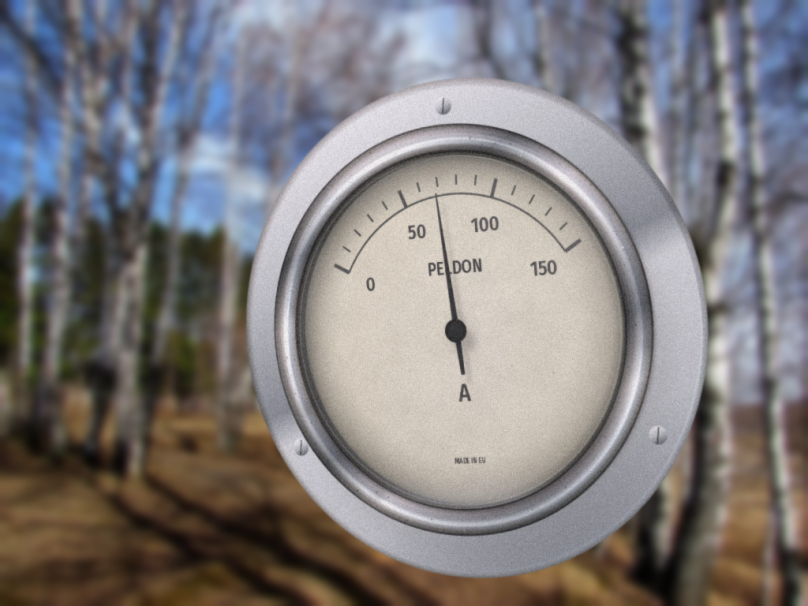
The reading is 70 (A)
